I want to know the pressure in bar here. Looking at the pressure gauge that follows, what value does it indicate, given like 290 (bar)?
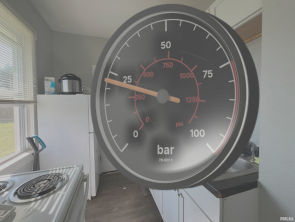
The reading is 22.5 (bar)
